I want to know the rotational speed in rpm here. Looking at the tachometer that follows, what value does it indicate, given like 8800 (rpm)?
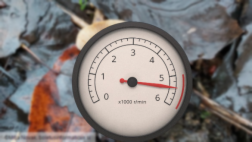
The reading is 5400 (rpm)
